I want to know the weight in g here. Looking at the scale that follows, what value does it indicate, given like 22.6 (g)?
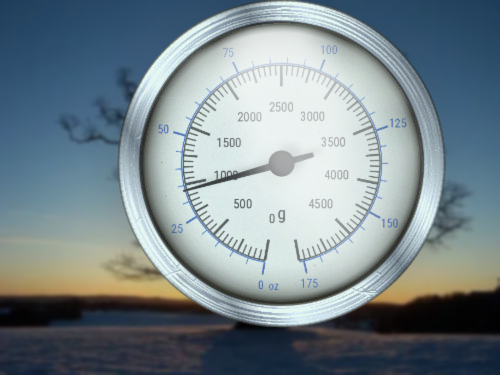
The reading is 950 (g)
